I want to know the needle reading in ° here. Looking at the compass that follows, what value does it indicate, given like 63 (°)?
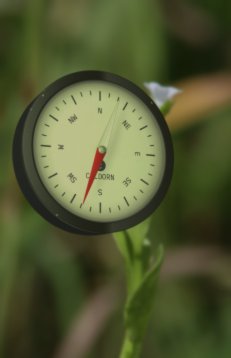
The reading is 200 (°)
